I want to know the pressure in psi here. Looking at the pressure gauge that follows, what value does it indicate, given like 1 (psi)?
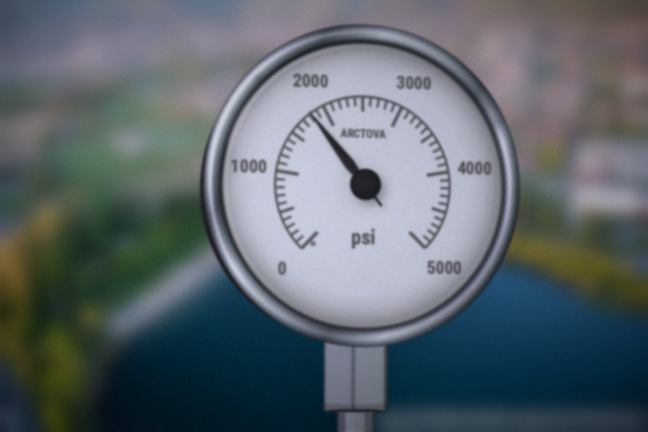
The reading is 1800 (psi)
